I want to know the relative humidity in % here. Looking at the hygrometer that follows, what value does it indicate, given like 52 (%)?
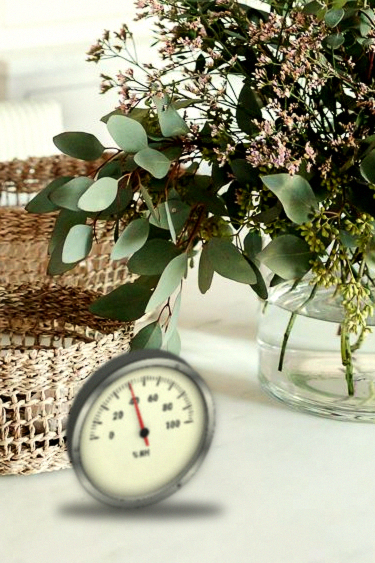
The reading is 40 (%)
